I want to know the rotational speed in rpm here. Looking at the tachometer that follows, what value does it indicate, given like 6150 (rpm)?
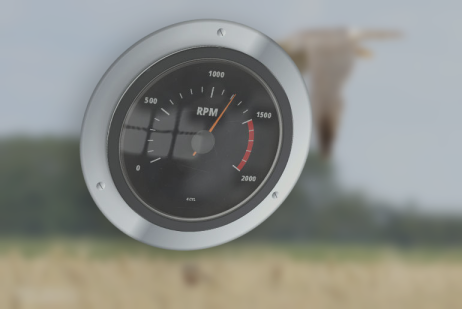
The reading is 1200 (rpm)
